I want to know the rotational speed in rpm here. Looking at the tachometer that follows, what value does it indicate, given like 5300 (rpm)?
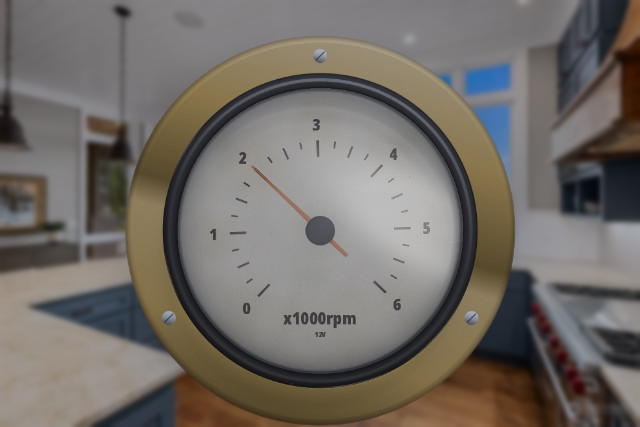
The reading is 2000 (rpm)
